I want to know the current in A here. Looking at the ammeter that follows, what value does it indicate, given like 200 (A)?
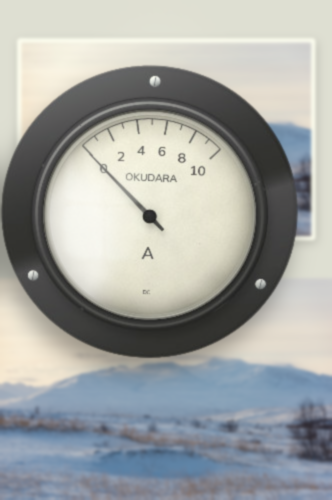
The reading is 0 (A)
